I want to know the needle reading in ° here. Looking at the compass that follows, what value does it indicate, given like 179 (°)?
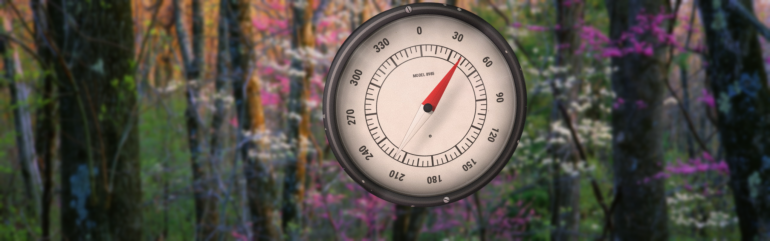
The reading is 40 (°)
